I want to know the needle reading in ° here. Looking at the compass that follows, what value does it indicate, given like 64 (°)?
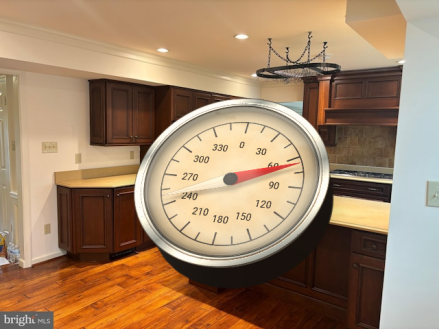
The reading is 67.5 (°)
